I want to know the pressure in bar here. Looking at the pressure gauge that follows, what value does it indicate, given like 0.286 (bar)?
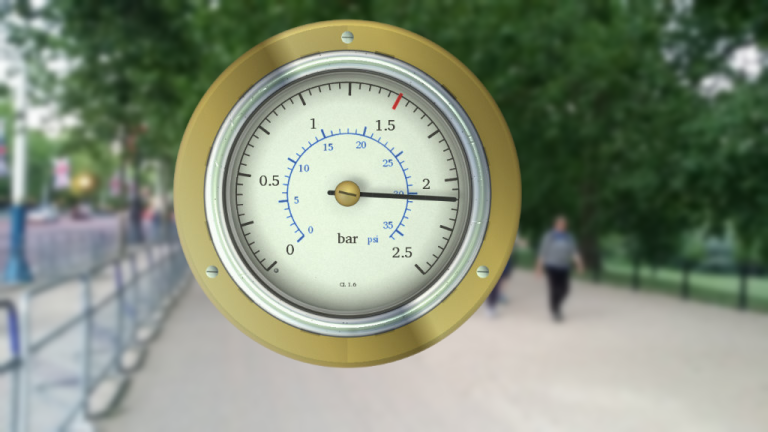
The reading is 2.1 (bar)
